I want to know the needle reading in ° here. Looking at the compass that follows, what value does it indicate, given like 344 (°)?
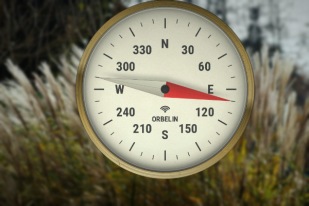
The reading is 100 (°)
